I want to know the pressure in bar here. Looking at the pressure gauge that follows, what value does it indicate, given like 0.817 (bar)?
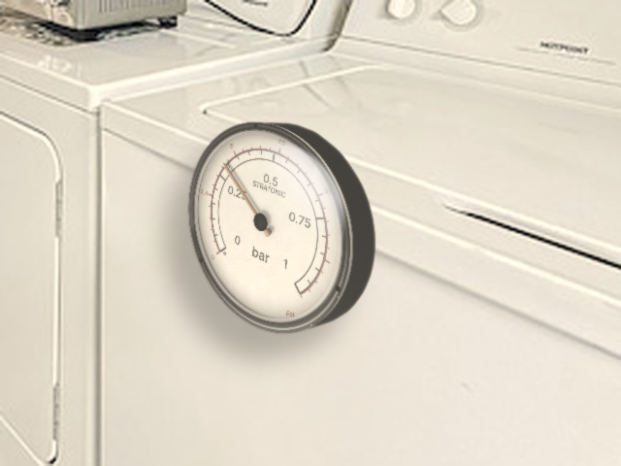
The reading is 0.3 (bar)
